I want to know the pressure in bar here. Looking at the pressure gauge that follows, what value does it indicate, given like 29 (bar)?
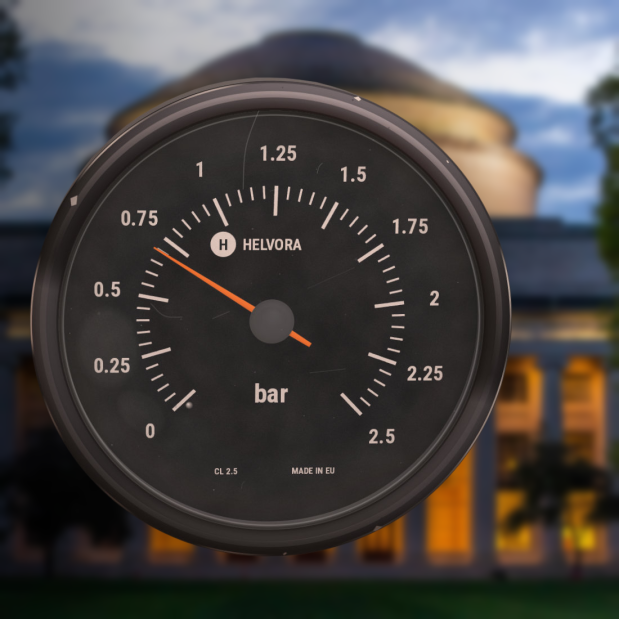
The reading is 0.7 (bar)
